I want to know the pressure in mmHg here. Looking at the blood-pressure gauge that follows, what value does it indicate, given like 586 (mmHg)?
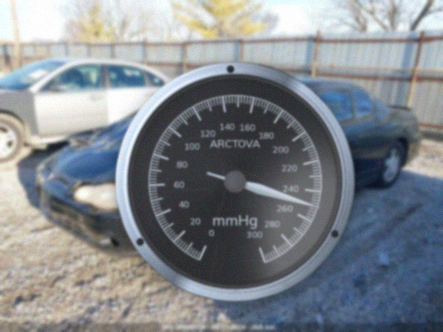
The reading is 250 (mmHg)
